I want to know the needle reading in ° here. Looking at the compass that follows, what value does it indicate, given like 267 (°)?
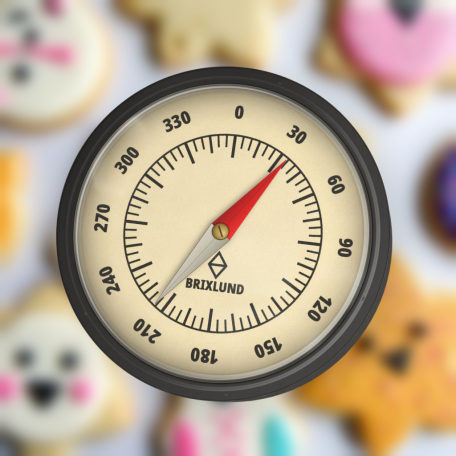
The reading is 35 (°)
